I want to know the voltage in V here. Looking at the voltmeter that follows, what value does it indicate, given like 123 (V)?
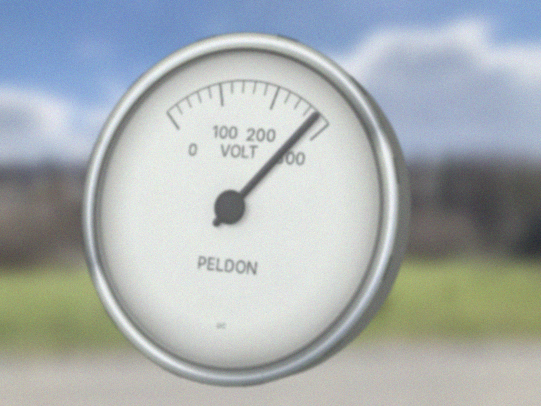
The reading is 280 (V)
